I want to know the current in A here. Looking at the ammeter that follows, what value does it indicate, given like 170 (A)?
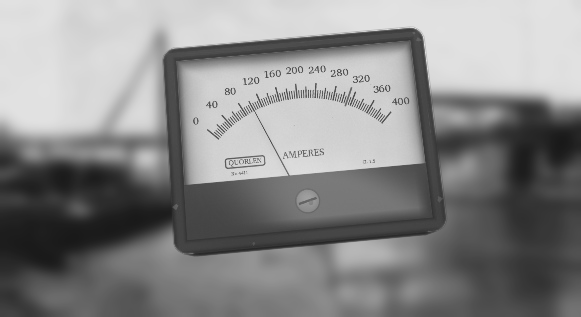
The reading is 100 (A)
